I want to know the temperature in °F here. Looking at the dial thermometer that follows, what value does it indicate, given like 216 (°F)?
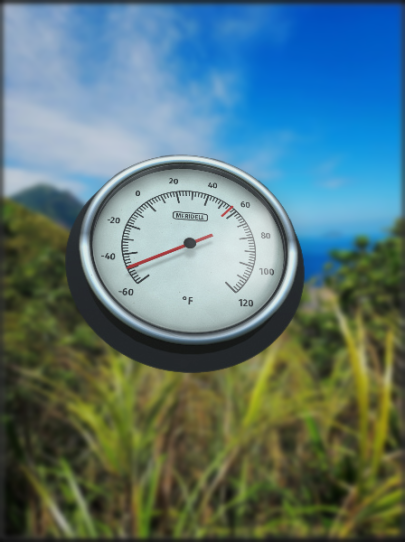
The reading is -50 (°F)
